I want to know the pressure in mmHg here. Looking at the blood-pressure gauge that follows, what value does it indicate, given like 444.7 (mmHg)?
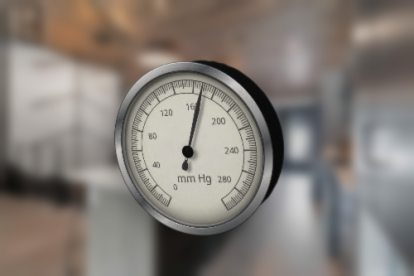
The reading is 170 (mmHg)
